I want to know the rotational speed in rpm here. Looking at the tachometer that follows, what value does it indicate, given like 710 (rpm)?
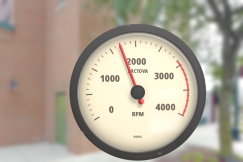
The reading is 1700 (rpm)
